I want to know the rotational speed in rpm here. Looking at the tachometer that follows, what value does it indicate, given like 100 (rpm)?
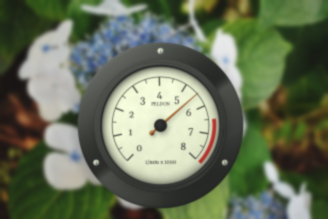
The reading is 5500 (rpm)
